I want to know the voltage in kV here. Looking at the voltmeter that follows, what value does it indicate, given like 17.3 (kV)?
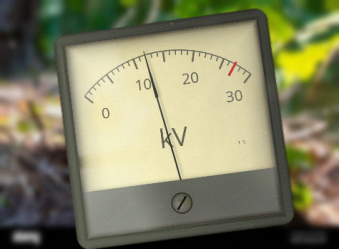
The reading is 12 (kV)
